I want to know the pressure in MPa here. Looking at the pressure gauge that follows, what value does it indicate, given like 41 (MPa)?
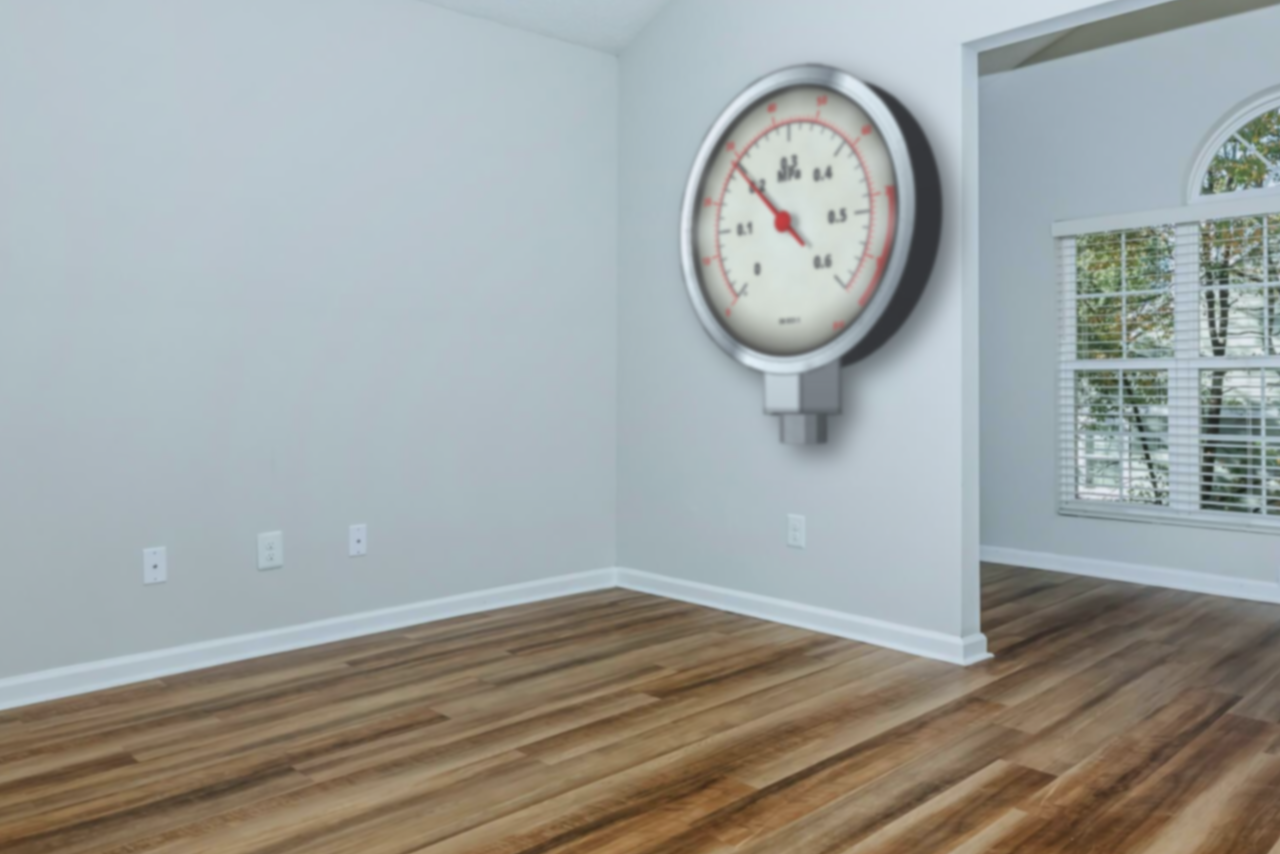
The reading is 0.2 (MPa)
